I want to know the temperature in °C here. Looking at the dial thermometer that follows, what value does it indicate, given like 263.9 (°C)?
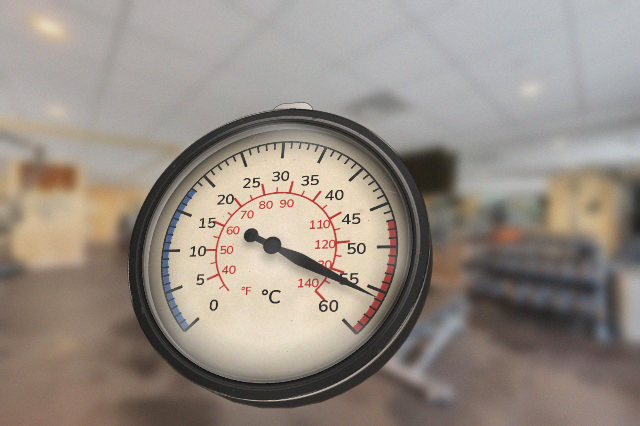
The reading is 56 (°C)
